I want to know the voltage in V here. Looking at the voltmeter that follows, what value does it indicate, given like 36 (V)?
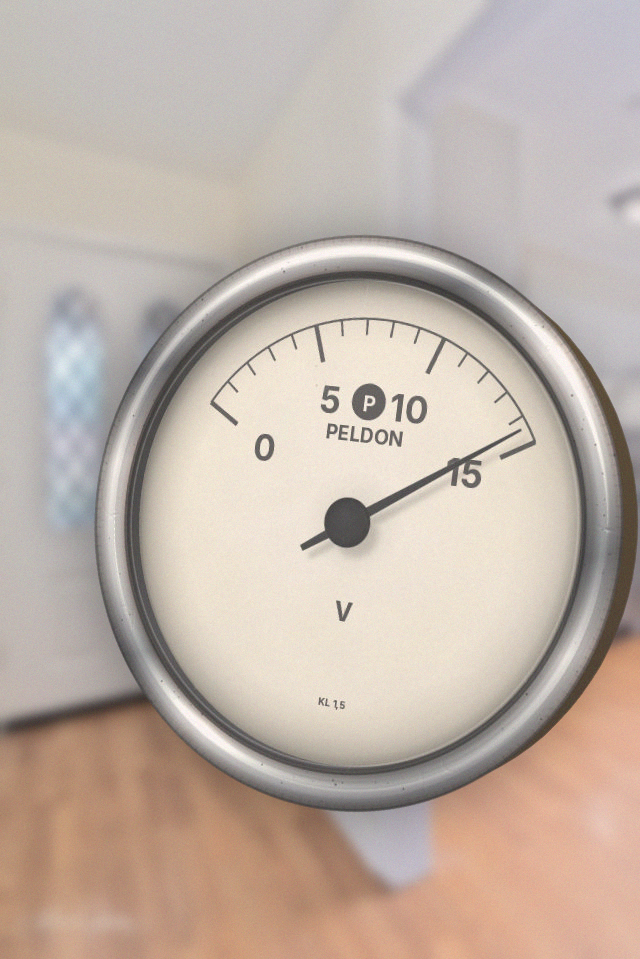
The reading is 14.5 (V)
